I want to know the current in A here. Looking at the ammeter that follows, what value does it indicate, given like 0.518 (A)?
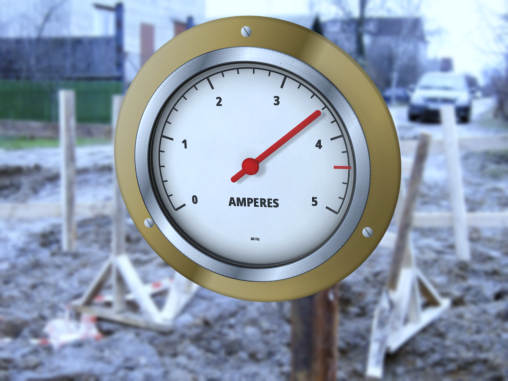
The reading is 3.6 (A)
